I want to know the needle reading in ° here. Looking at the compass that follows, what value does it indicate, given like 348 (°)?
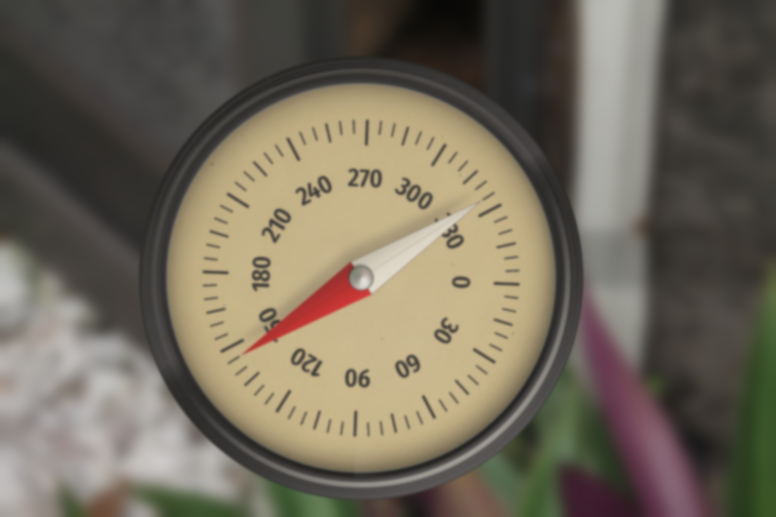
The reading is 145 (°)
